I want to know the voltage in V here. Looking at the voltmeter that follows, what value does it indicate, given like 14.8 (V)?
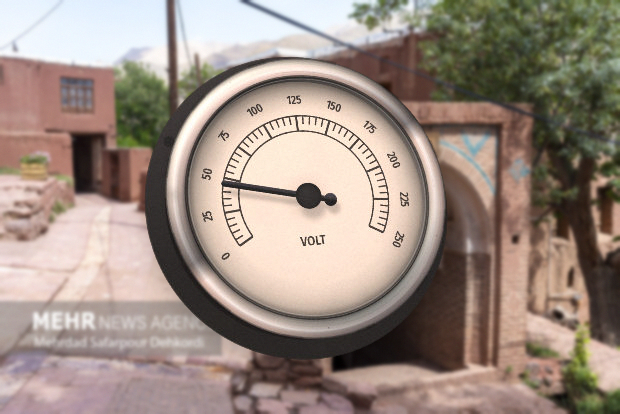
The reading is 45 (V)
